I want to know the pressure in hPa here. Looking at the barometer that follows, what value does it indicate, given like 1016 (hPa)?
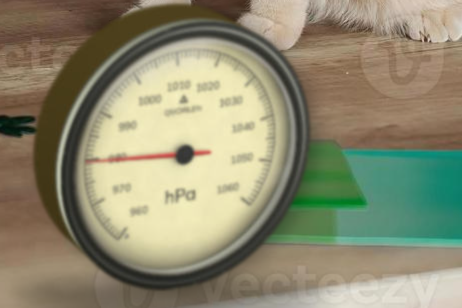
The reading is 980 (hPa)
